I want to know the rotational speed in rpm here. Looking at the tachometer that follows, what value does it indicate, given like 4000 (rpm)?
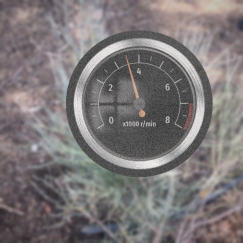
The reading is 3500 (rpm)
